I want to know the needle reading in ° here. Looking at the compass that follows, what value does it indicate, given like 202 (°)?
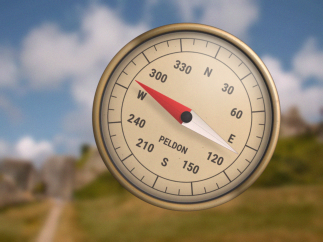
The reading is 280 (°)
